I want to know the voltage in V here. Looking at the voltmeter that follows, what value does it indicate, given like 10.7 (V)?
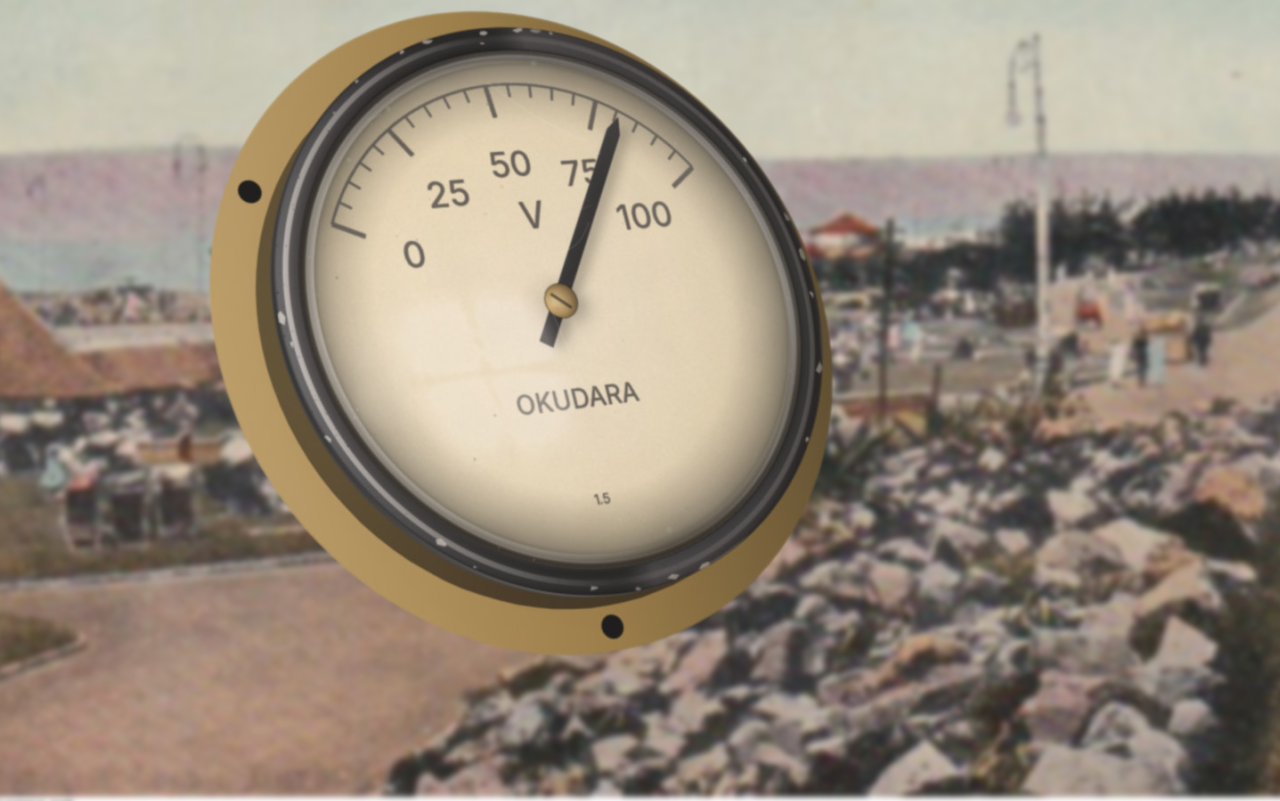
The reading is 80 (V)
